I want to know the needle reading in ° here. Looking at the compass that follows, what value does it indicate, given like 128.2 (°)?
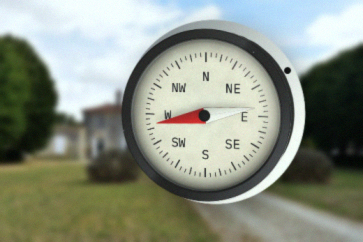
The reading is 260 (°)
